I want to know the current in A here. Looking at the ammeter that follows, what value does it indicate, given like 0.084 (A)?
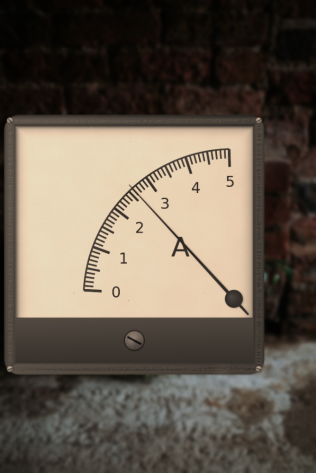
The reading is 2.6 (A)
